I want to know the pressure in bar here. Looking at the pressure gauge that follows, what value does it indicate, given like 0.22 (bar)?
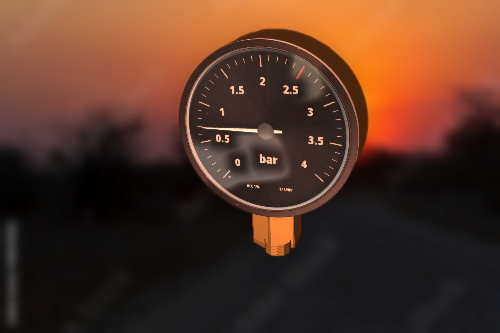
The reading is 0.7 (bar)
